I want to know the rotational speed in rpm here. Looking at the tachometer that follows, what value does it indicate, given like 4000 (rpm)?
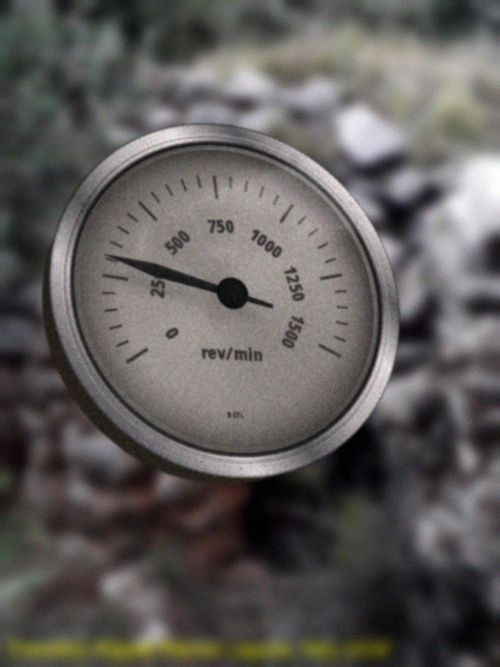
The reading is 300 (rpm)
